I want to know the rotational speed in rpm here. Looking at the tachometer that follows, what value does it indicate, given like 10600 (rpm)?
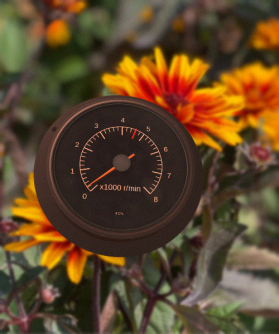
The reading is 200 (rpm)
